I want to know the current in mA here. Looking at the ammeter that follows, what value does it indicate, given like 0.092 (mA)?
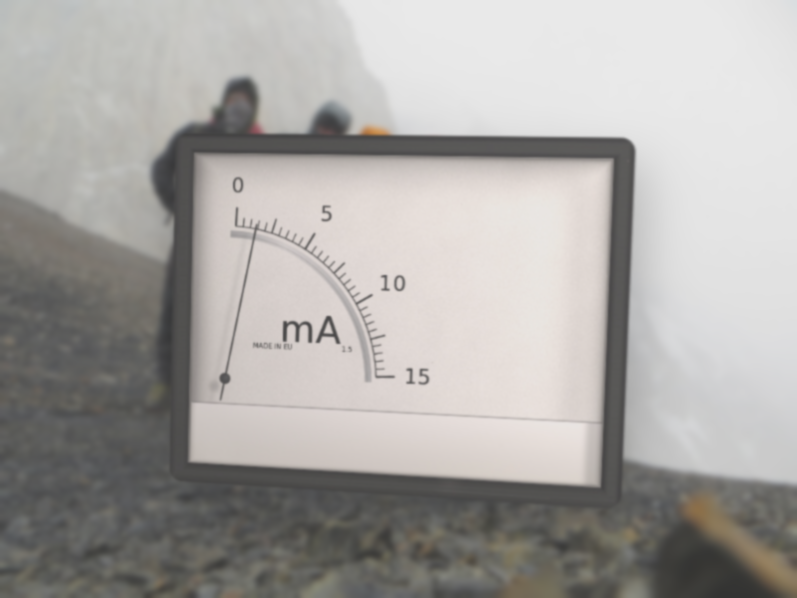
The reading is 1.5 (mA)
